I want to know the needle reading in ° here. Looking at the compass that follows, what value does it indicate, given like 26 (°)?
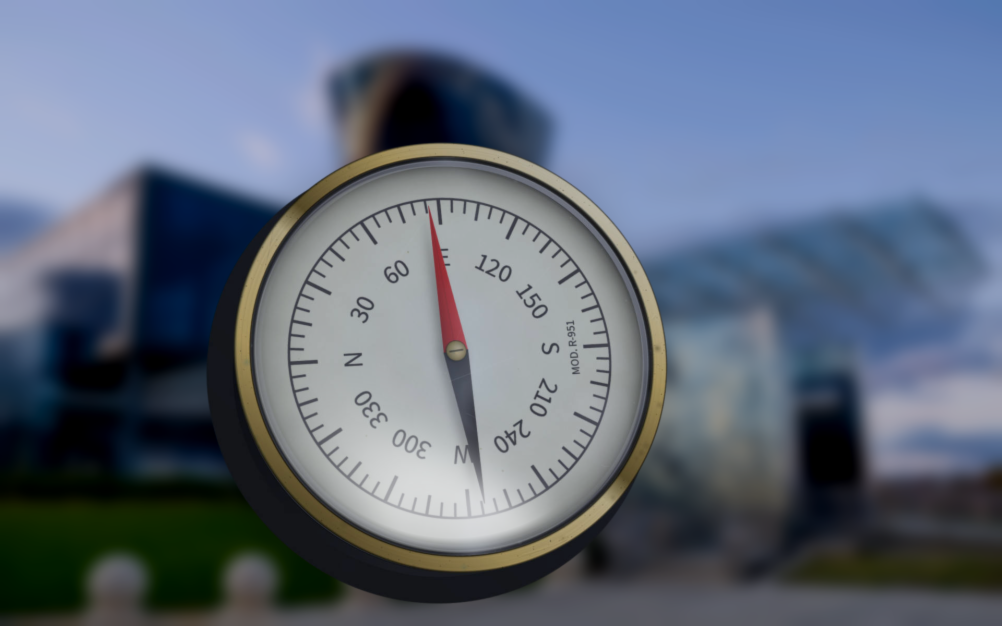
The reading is 85 (°)
